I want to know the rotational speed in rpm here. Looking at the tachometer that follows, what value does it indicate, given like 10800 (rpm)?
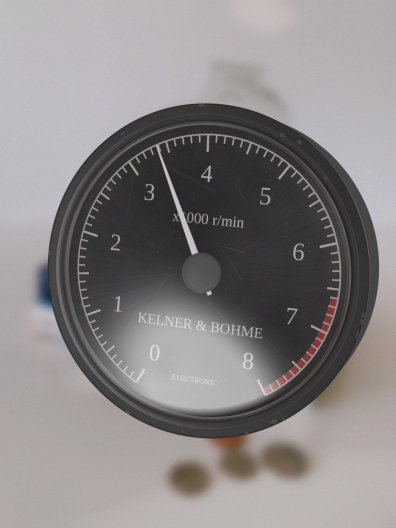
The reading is 3400 (rpm)
